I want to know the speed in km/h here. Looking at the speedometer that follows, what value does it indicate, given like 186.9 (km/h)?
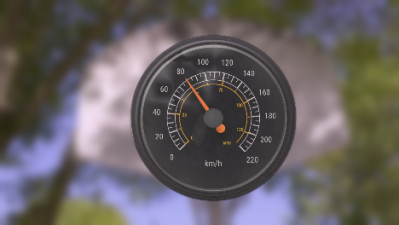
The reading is 80 (km/h)
